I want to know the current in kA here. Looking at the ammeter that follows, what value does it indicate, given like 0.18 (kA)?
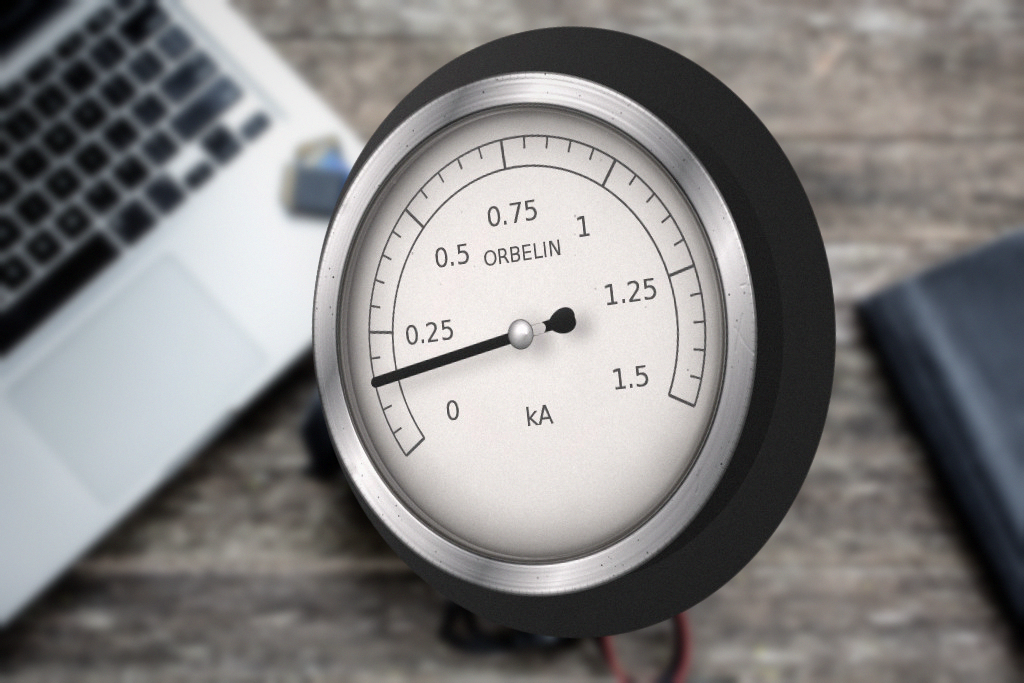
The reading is 0.15 (kA)
